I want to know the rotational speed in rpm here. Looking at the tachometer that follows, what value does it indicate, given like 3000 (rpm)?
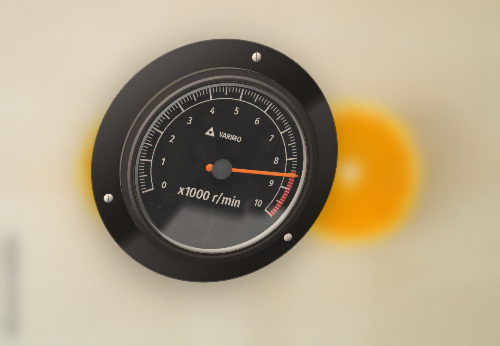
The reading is 8500 (rpm)
